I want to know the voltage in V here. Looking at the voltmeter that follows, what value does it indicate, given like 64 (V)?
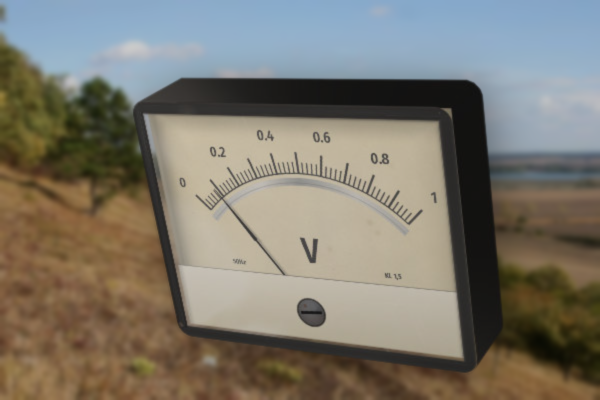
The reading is 0.1 (V)
